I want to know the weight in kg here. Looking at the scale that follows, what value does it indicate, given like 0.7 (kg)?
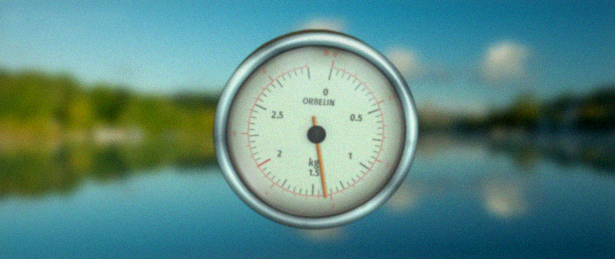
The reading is 1.4 (kg)
